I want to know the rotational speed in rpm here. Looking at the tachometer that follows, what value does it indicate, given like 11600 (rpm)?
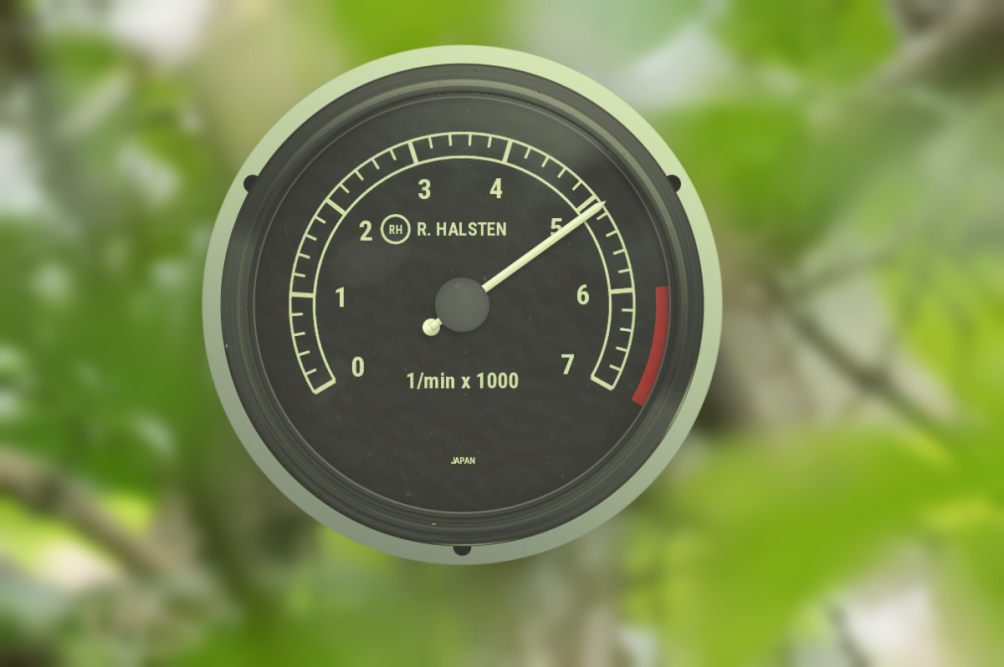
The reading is 5100 (rpm)
